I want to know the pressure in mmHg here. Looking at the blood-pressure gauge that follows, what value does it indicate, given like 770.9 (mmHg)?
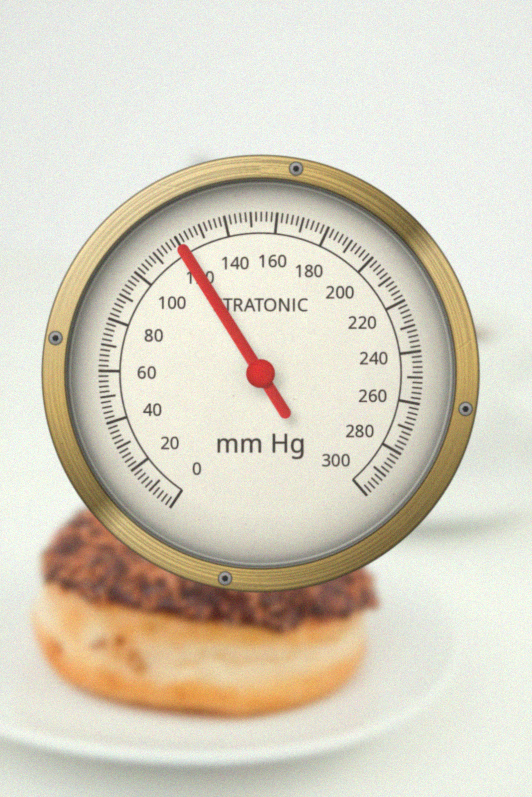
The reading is 120 (mmHg)
